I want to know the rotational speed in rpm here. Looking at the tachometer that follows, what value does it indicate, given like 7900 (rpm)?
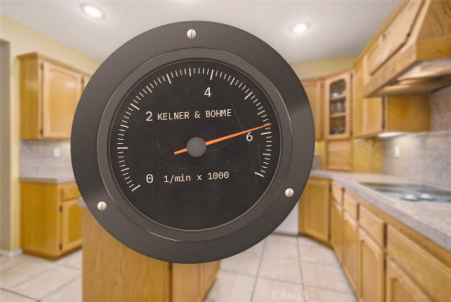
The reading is 5800 (rpm)
